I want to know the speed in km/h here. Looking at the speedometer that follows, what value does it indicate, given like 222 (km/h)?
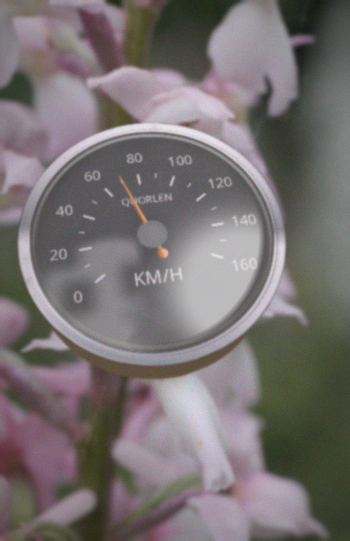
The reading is 70 (km/h)
